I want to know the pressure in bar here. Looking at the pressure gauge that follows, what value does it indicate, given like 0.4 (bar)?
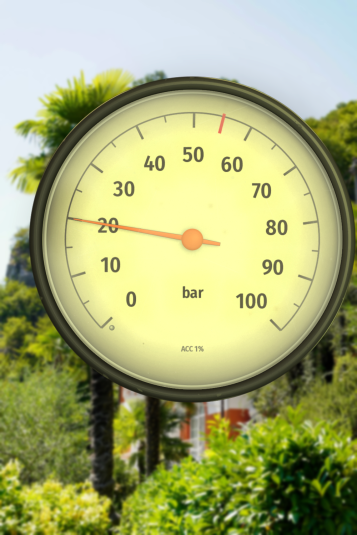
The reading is 20 (bar)
